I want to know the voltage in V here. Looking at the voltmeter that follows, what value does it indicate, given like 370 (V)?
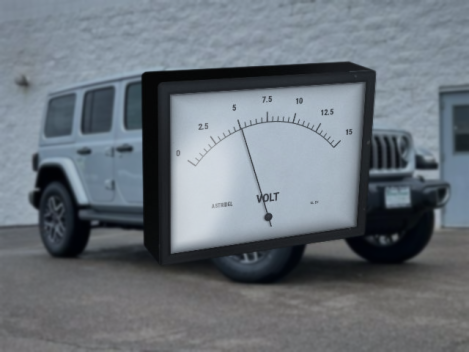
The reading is 5 (V)
